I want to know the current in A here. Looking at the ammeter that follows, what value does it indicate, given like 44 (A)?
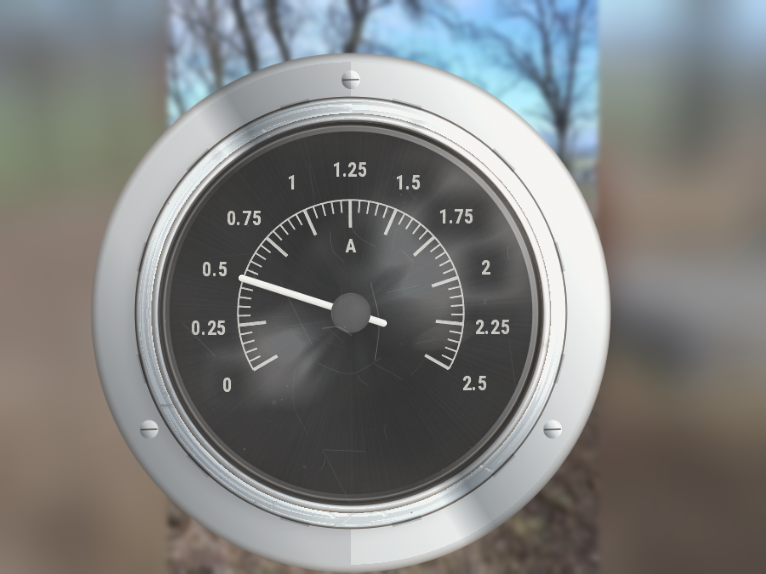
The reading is 0.5 (A)
